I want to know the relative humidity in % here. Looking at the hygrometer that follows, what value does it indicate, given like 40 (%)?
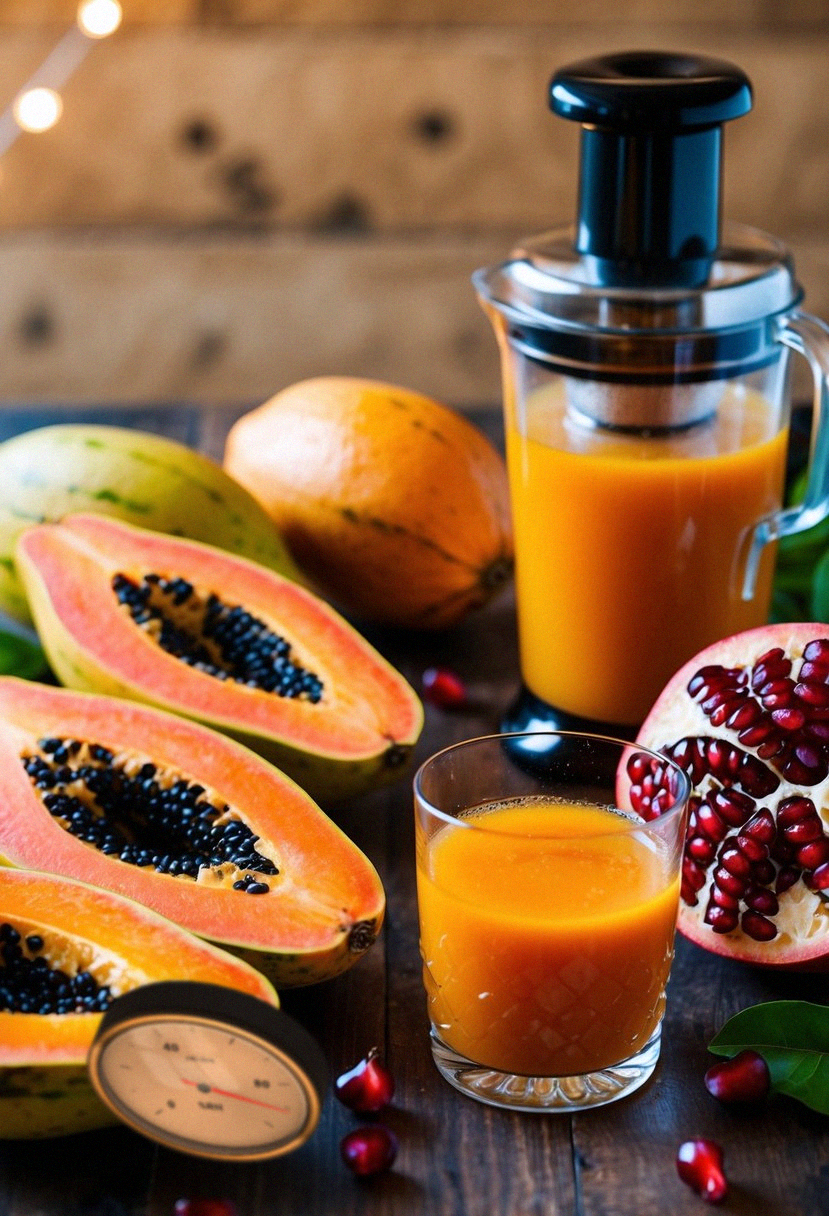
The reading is 90 (%)
